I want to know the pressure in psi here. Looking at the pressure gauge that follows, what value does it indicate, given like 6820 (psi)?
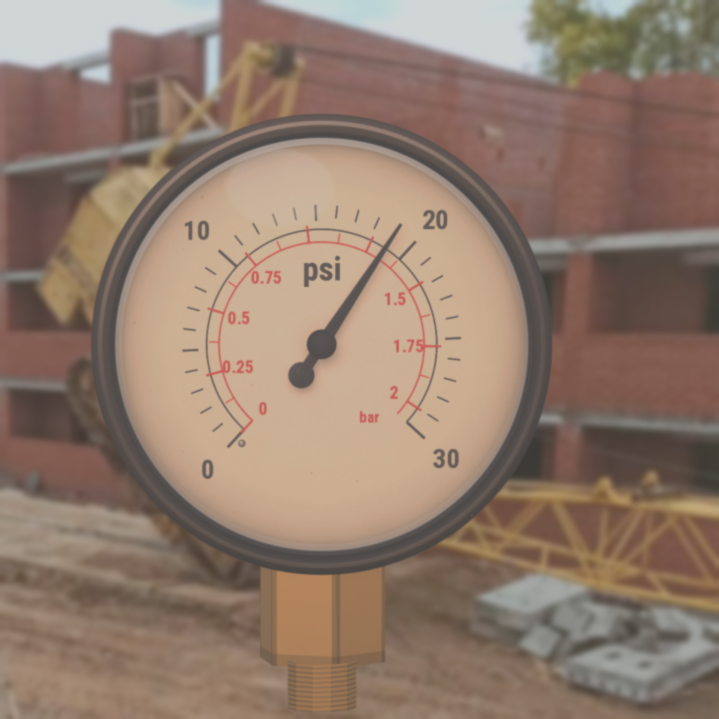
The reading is 19 (psi)
